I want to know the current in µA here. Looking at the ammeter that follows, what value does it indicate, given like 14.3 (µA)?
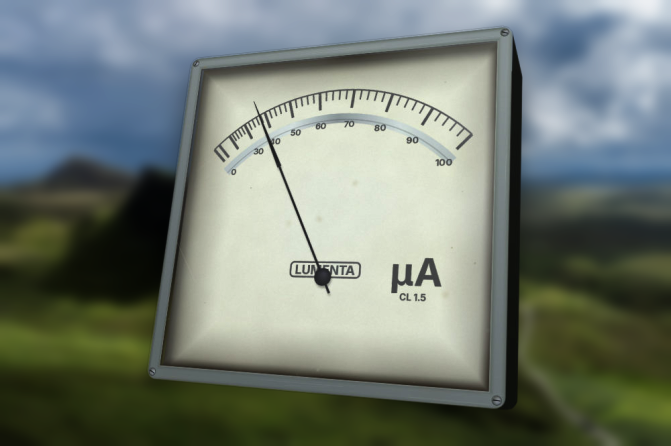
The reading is 38 (µA)
